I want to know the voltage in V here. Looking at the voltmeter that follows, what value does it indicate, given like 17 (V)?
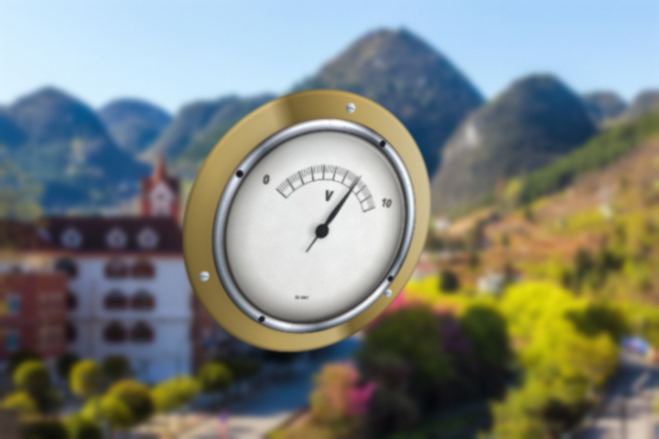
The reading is 7 (V)
